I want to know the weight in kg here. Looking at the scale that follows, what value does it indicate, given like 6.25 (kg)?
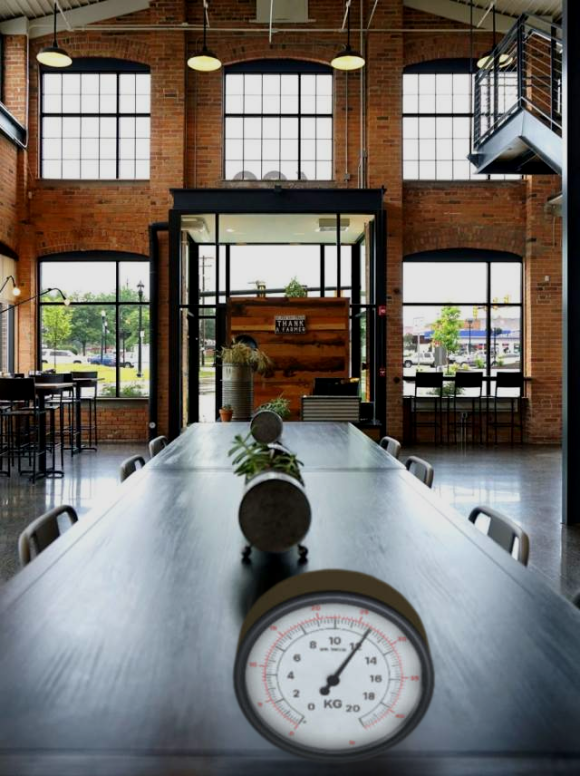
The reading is 12 (kg)
